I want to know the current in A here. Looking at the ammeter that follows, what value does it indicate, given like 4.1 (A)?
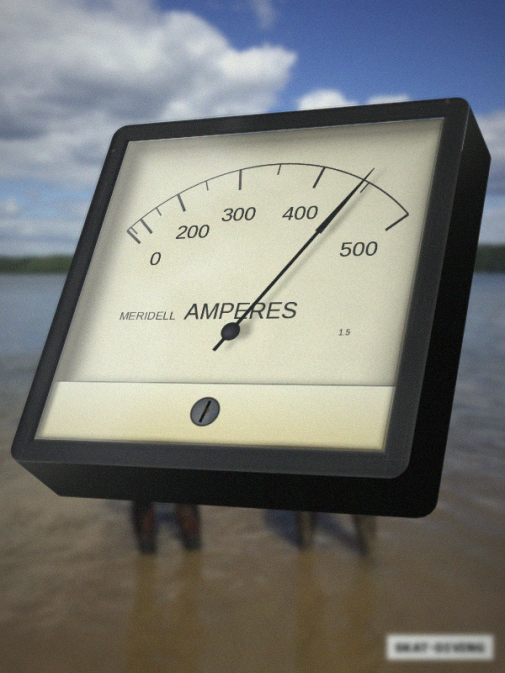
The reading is 450 (A)
